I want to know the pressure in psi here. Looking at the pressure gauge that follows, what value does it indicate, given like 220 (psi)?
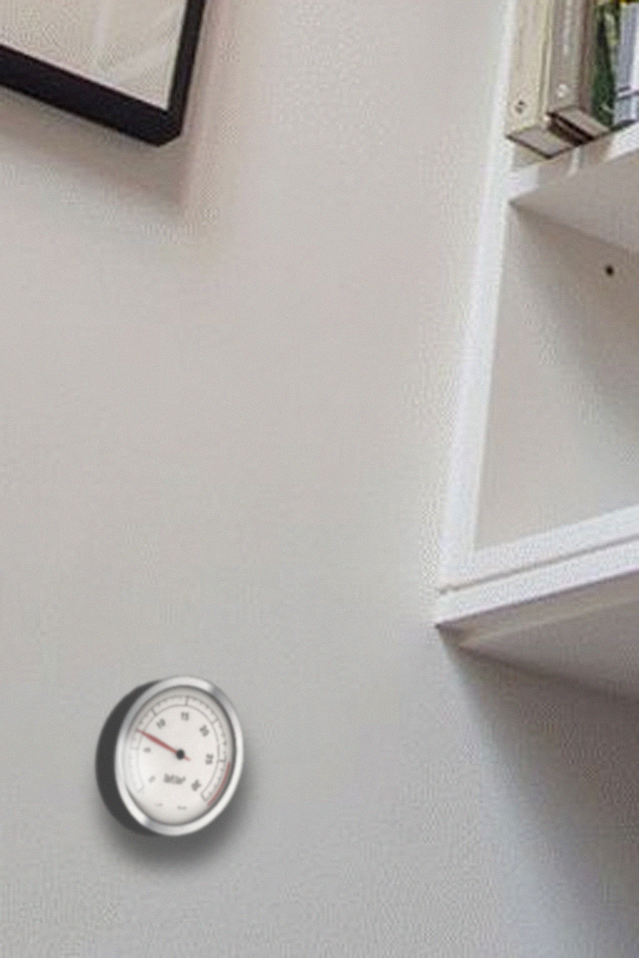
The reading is 7 (psi)
